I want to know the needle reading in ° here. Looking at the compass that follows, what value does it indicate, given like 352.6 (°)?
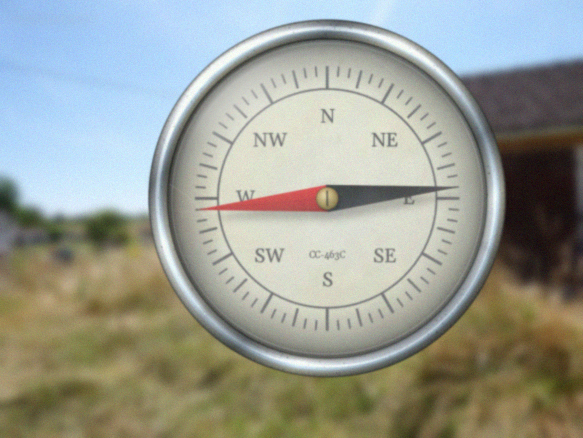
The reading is 265 (°)
